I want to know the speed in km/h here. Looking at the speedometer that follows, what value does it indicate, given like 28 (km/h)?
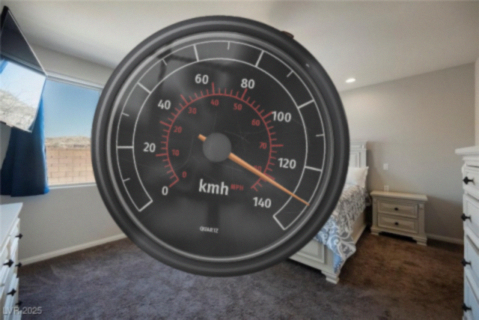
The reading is 130 (km/h)
